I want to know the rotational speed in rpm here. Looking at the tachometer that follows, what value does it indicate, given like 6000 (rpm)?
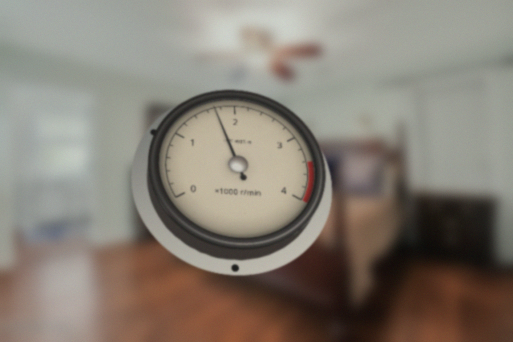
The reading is 1700 (rpm)
